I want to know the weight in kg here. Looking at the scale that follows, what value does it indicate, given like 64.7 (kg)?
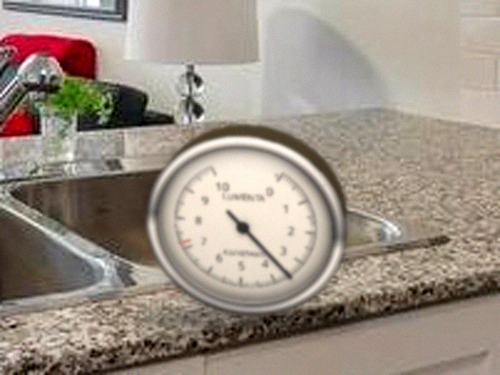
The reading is 3.5 (kg)
